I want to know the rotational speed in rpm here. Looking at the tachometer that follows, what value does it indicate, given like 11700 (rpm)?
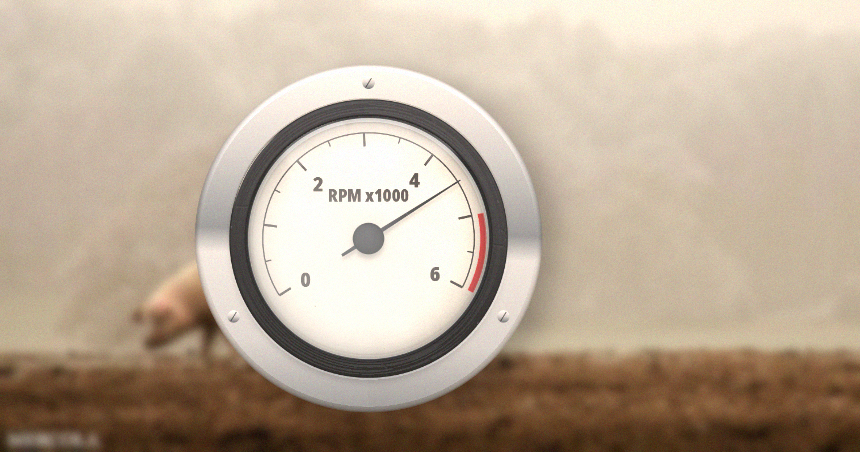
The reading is 4500 (rpm)
